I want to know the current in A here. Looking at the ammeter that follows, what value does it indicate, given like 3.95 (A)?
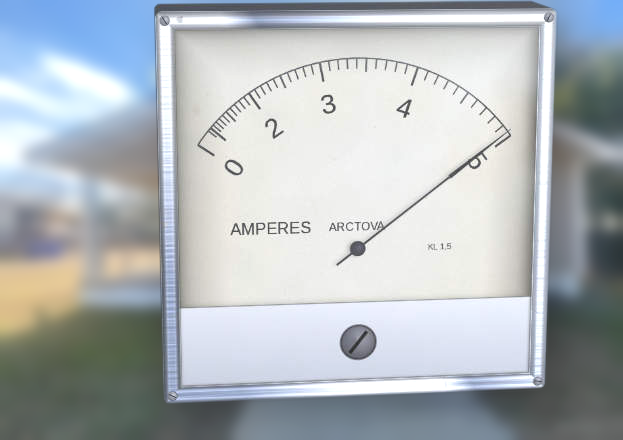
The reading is 4.95 (A)
